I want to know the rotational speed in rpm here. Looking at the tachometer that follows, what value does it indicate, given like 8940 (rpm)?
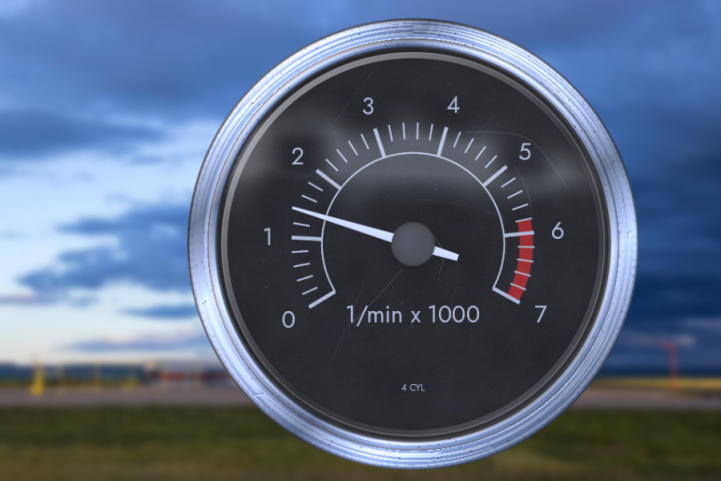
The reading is 1400 (rpm)
